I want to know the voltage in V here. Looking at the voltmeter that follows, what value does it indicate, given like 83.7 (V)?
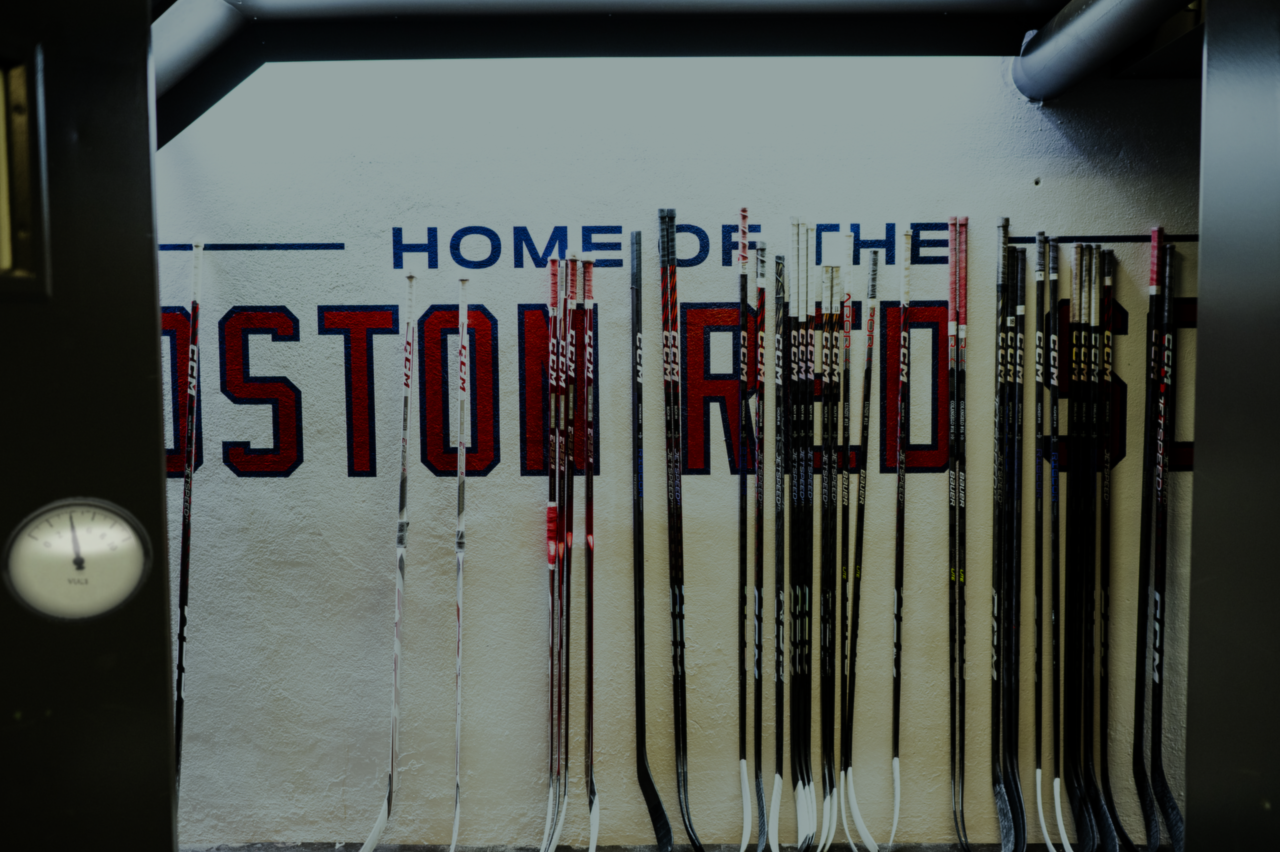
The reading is 4 (V)
